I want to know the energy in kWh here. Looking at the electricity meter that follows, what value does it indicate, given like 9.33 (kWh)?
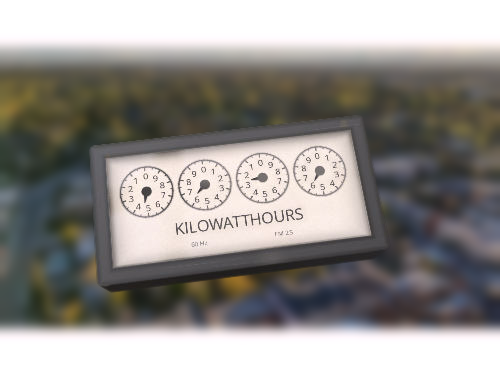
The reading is 4626 (kWh)
